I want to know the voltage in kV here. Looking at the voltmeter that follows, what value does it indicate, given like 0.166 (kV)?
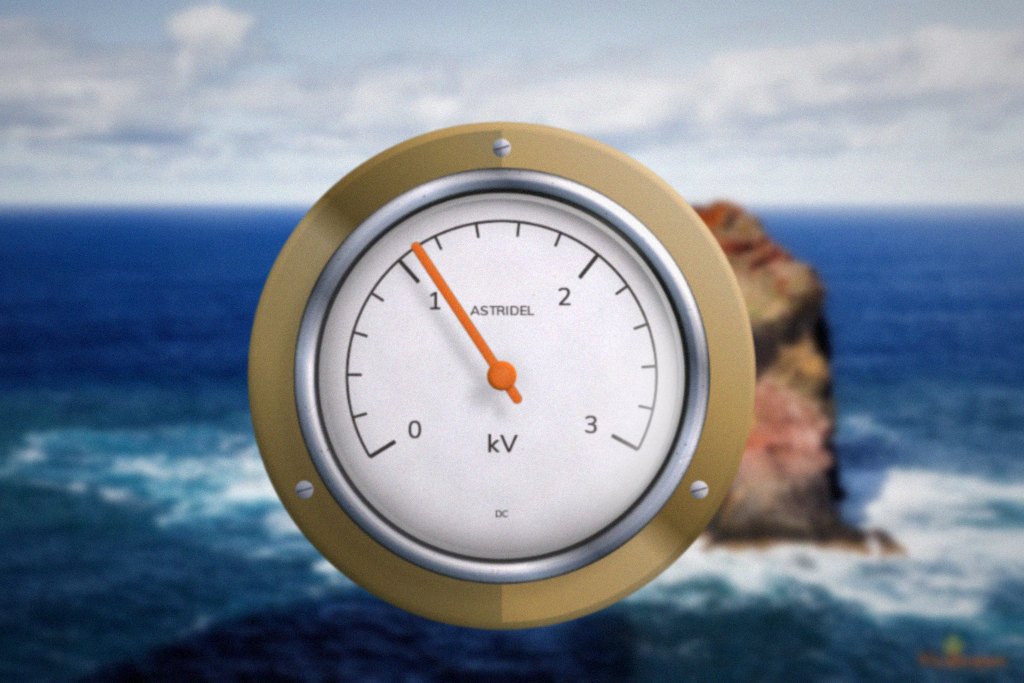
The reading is 1.1 (kV)
